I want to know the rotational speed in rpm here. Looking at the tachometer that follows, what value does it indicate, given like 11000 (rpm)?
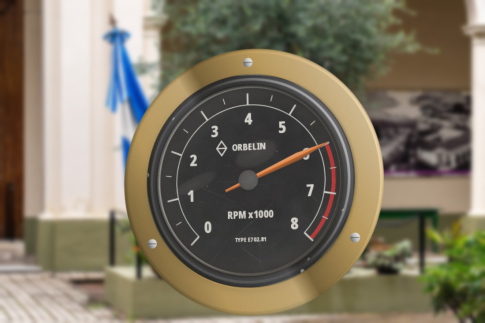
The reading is 6000 (rpm)
